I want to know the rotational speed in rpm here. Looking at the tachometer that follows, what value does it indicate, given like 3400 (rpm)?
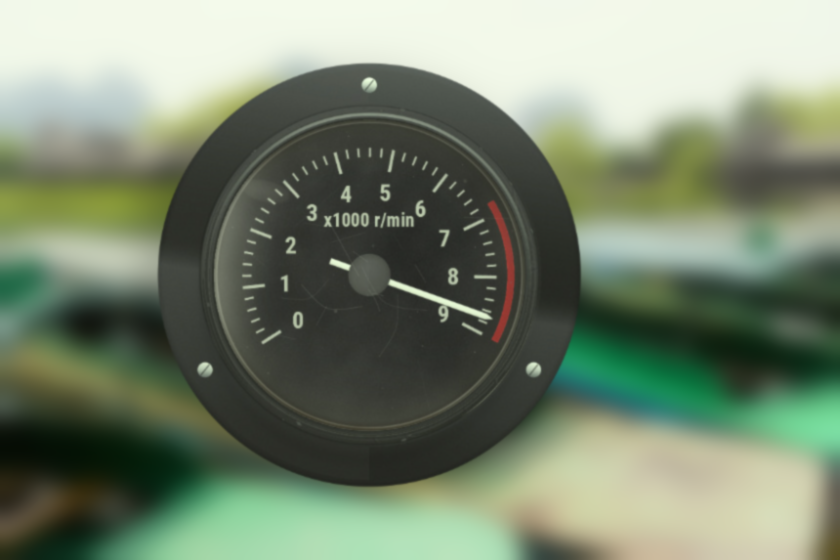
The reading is 8700 (rpm)
